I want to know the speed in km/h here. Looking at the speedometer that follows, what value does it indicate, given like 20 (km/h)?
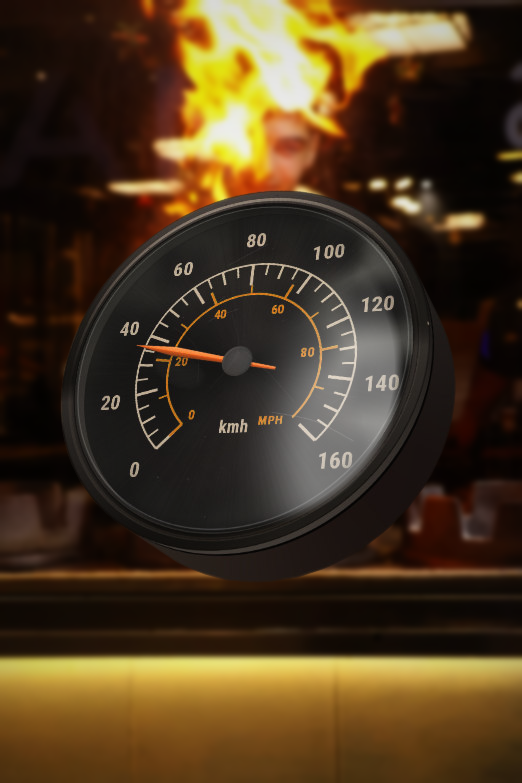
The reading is 35 (km/h)
